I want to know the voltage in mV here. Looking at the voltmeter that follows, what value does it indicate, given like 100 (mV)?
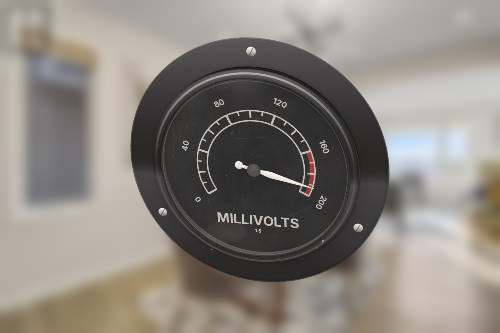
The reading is 190 (mV)
